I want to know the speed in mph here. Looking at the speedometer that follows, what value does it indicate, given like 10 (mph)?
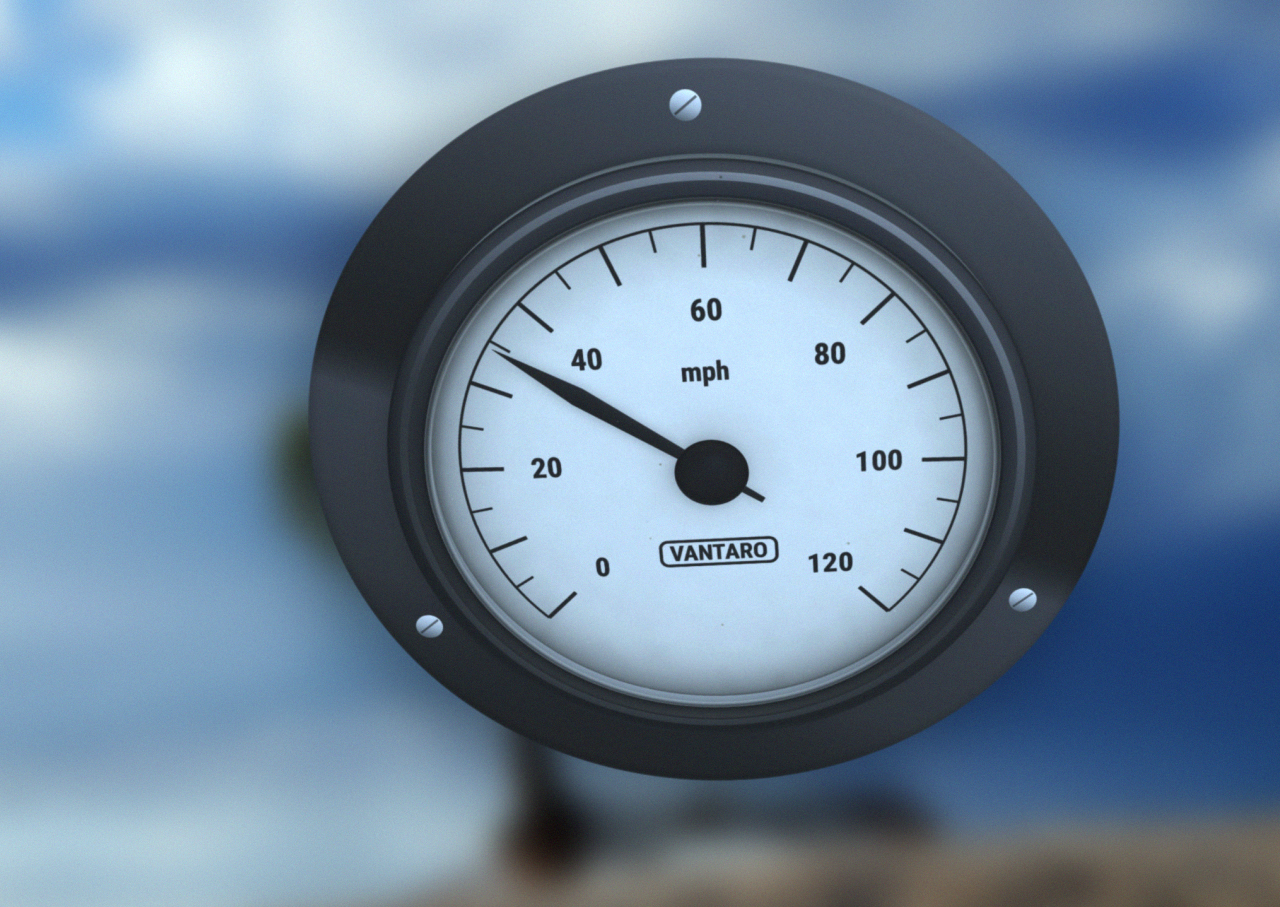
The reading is 35 (mph)
